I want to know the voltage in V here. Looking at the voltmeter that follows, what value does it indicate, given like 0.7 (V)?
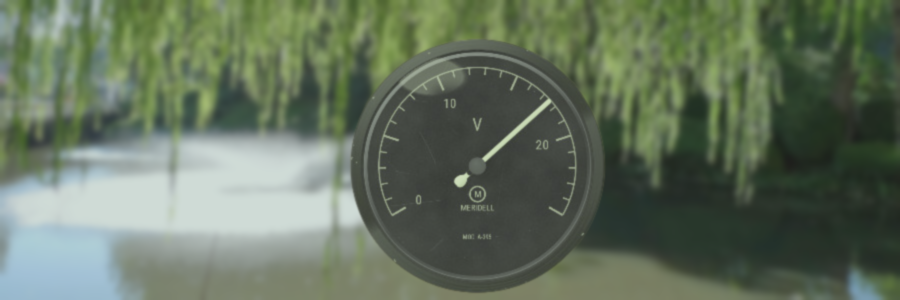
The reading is 17.5 (V)
